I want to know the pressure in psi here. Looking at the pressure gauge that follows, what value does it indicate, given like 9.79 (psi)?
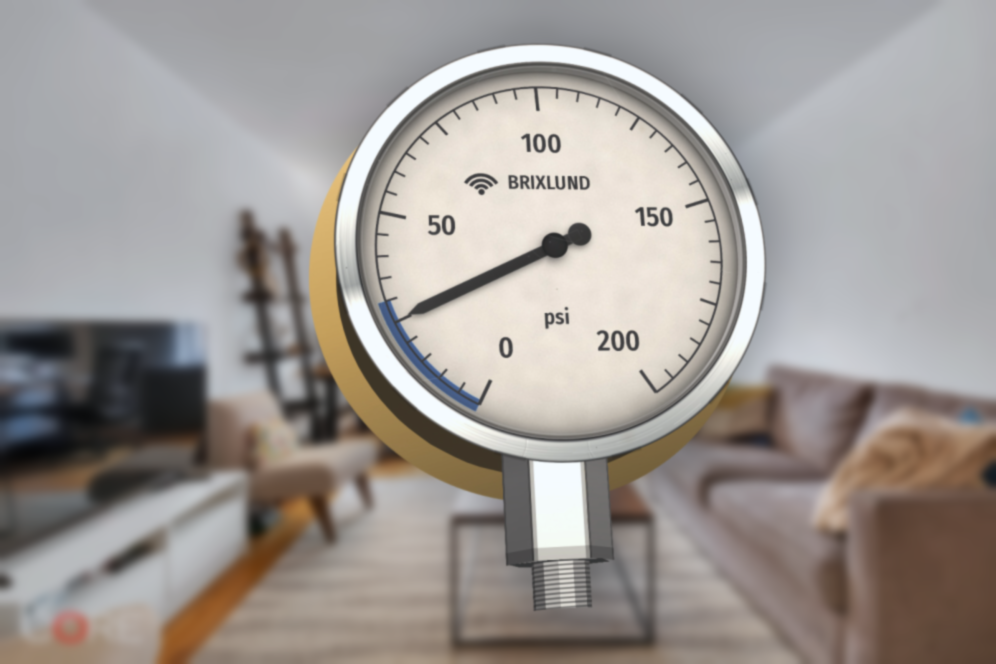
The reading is 25 (psi)
